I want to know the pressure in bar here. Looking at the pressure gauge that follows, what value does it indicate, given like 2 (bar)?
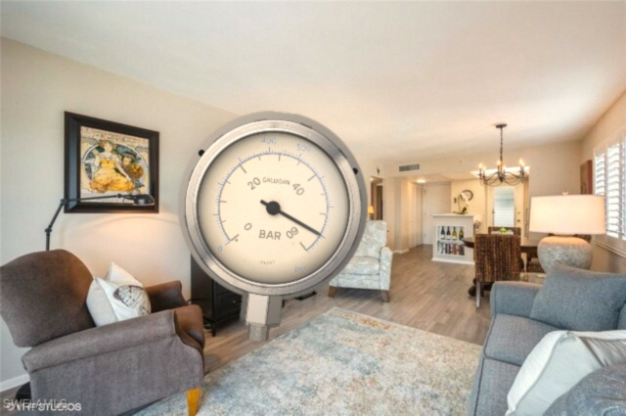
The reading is 55 (bar)
